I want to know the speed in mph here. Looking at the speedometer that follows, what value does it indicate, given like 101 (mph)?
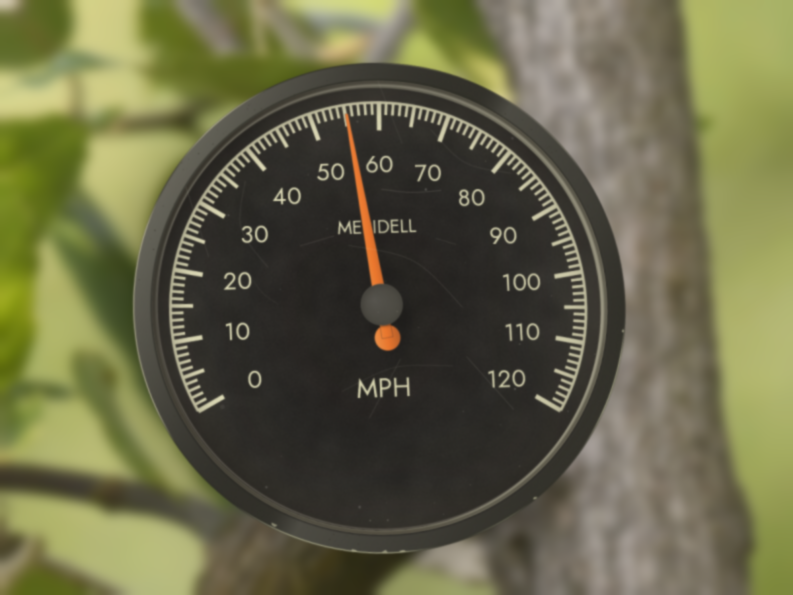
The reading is 55 (mph)
